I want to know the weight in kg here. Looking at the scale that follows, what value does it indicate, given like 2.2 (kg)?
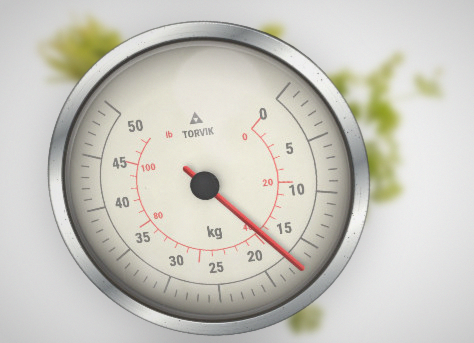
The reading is 17 (kg)
